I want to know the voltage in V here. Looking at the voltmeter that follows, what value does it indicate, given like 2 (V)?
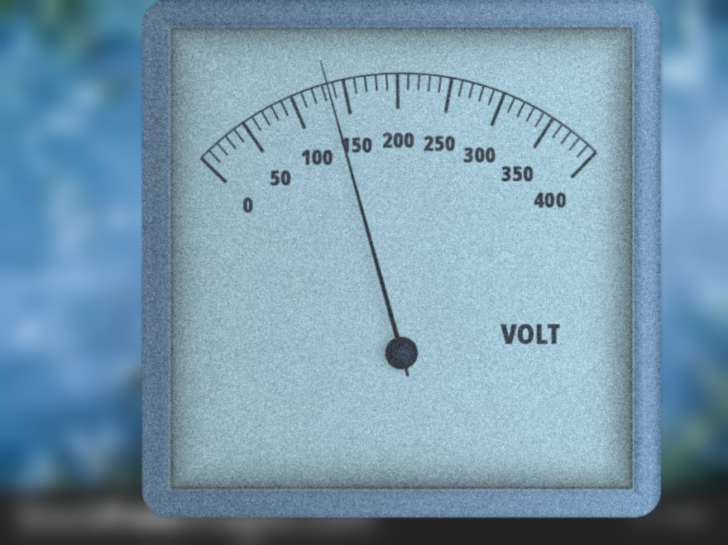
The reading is 135 (V)
